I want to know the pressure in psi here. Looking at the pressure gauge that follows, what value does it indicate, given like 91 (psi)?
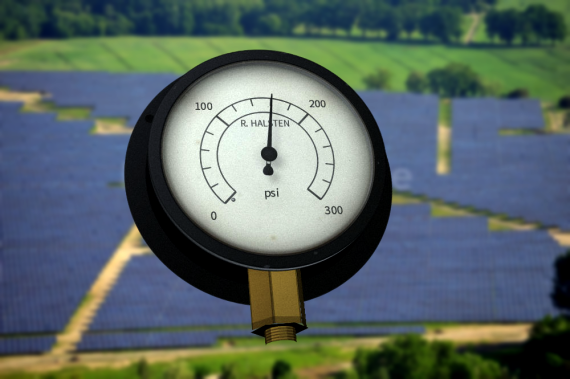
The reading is 160 (psi)
